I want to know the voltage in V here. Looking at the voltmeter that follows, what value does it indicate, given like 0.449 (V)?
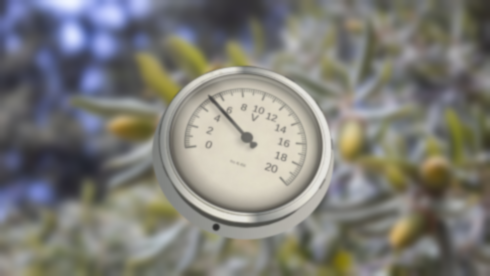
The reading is 5 (V)
